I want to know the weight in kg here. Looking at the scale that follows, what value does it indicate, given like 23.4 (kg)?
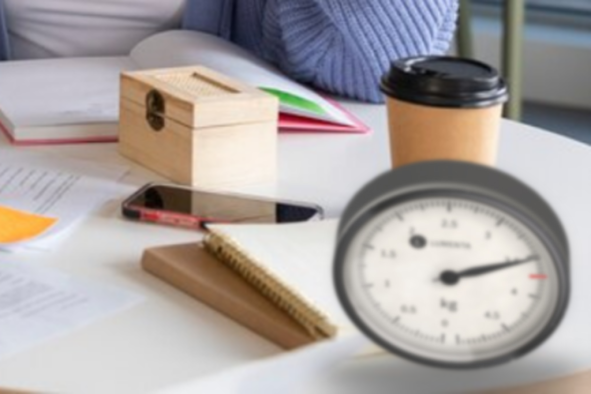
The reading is 3.5 (kg)
